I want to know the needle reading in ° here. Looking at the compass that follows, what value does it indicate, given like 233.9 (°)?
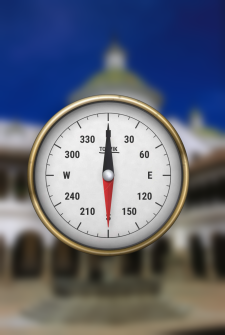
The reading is 180 (°)
